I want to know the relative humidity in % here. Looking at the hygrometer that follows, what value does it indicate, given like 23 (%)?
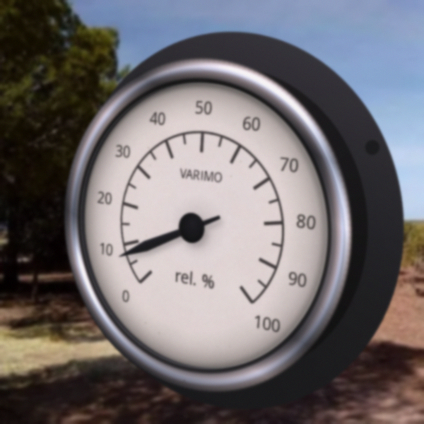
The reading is 7.5 (%)
